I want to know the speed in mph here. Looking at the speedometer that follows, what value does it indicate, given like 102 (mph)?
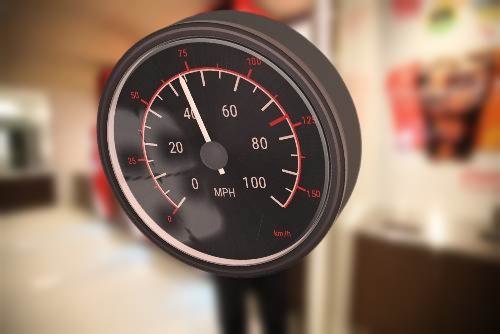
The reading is 45 (mph)
